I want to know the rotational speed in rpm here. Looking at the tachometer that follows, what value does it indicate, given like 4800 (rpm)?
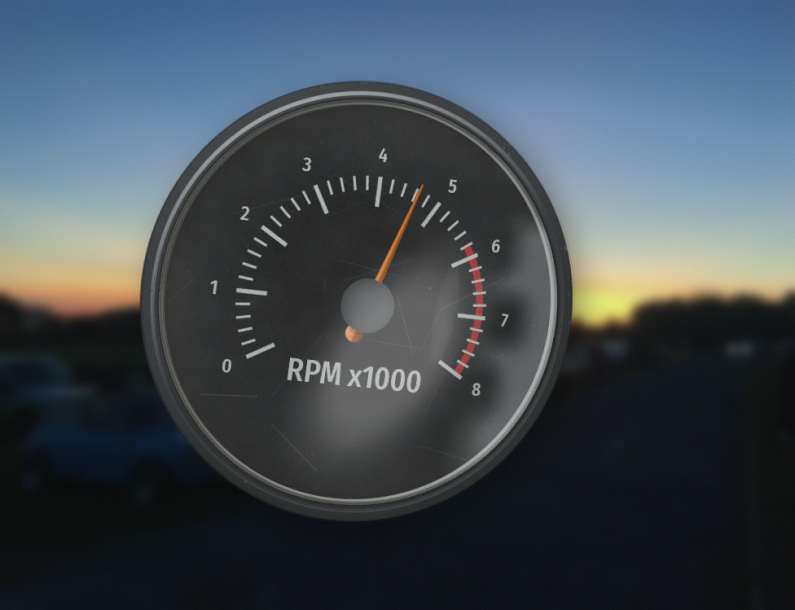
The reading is 4600 (rpm)
